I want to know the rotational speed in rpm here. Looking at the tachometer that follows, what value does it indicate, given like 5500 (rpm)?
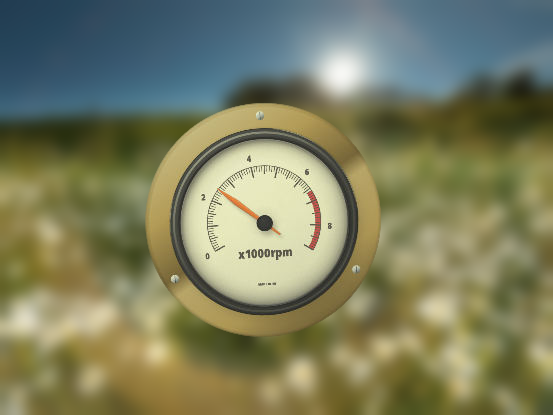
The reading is 2500 (rpm)
